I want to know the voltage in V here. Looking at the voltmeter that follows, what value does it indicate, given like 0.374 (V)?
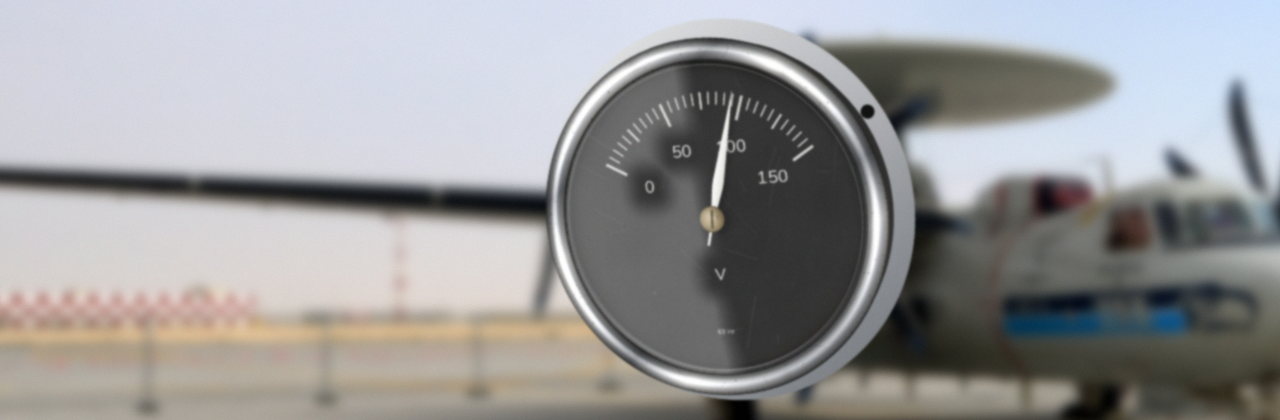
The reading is 95 (V)
